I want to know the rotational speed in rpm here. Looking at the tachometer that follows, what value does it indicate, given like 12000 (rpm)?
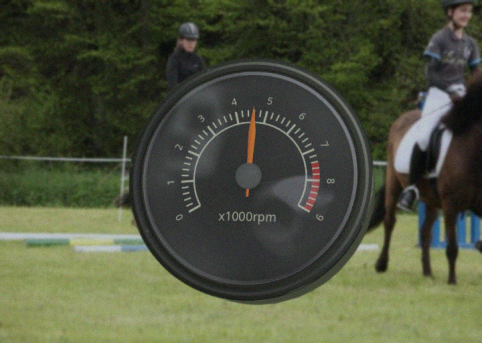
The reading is 4600 (rpm)
